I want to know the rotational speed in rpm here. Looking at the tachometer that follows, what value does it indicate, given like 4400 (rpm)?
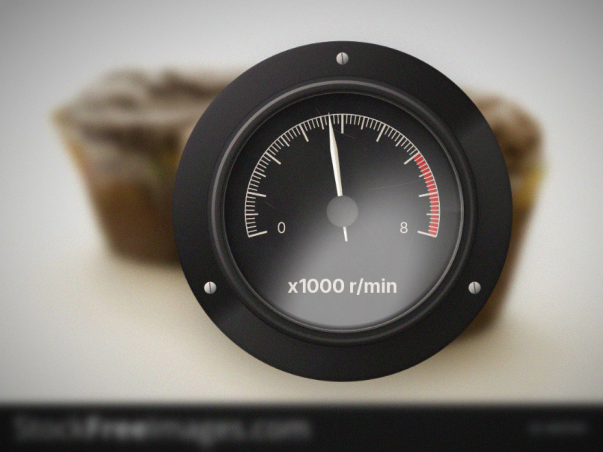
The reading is 3700 (rpm)
